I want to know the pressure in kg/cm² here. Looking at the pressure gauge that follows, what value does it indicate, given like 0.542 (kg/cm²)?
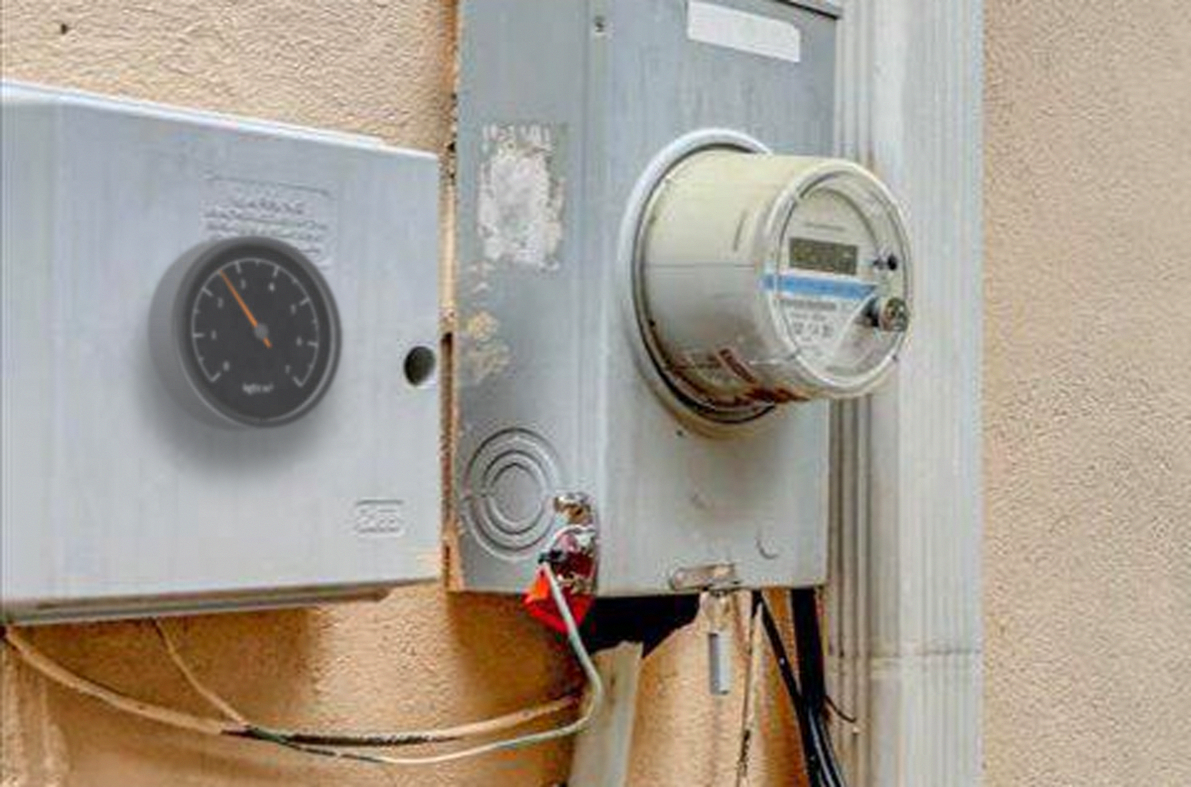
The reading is 2.5 (kg/cm²)
